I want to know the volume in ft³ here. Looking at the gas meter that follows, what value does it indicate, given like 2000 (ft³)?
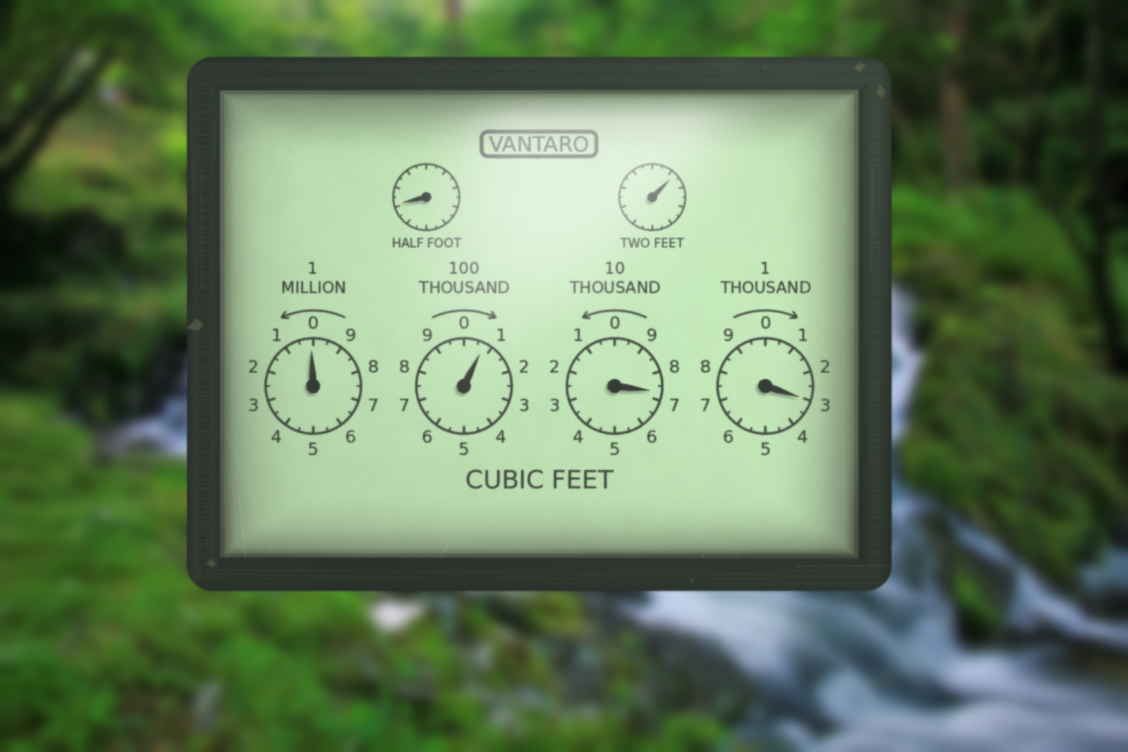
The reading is 7300 (ft³)
